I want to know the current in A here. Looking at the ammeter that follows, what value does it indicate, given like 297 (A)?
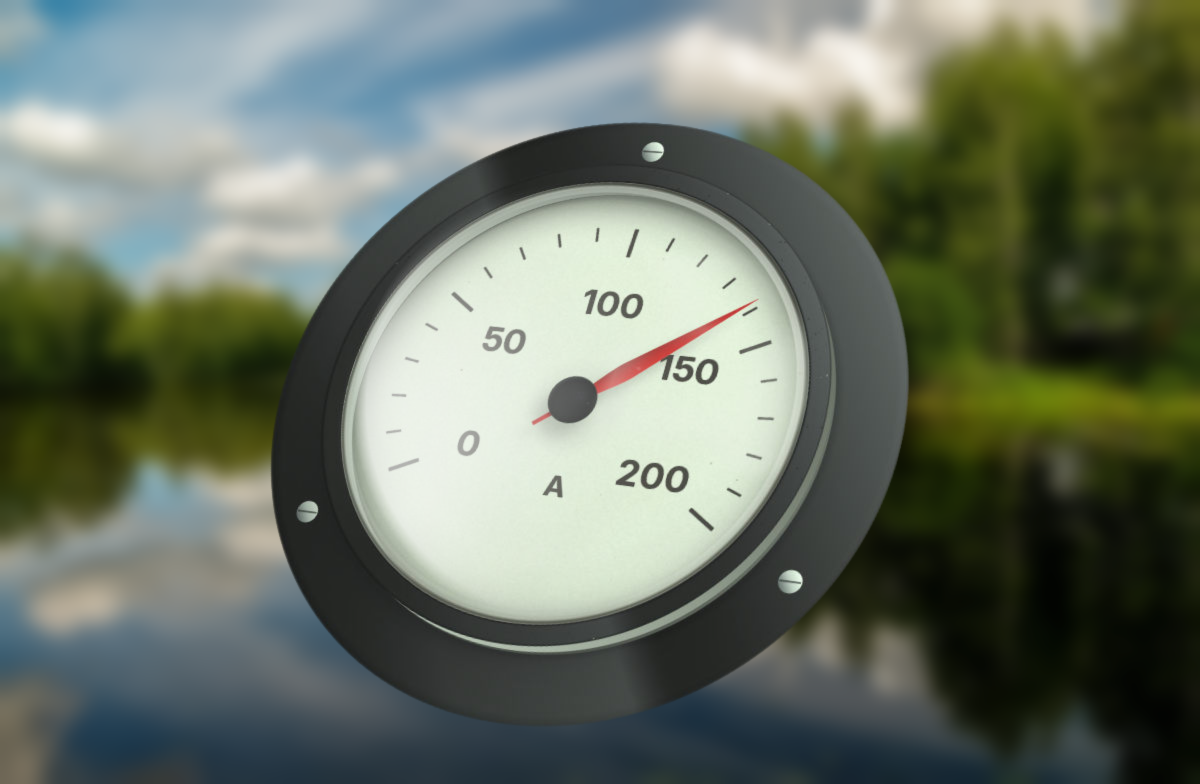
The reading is 140 (A)
